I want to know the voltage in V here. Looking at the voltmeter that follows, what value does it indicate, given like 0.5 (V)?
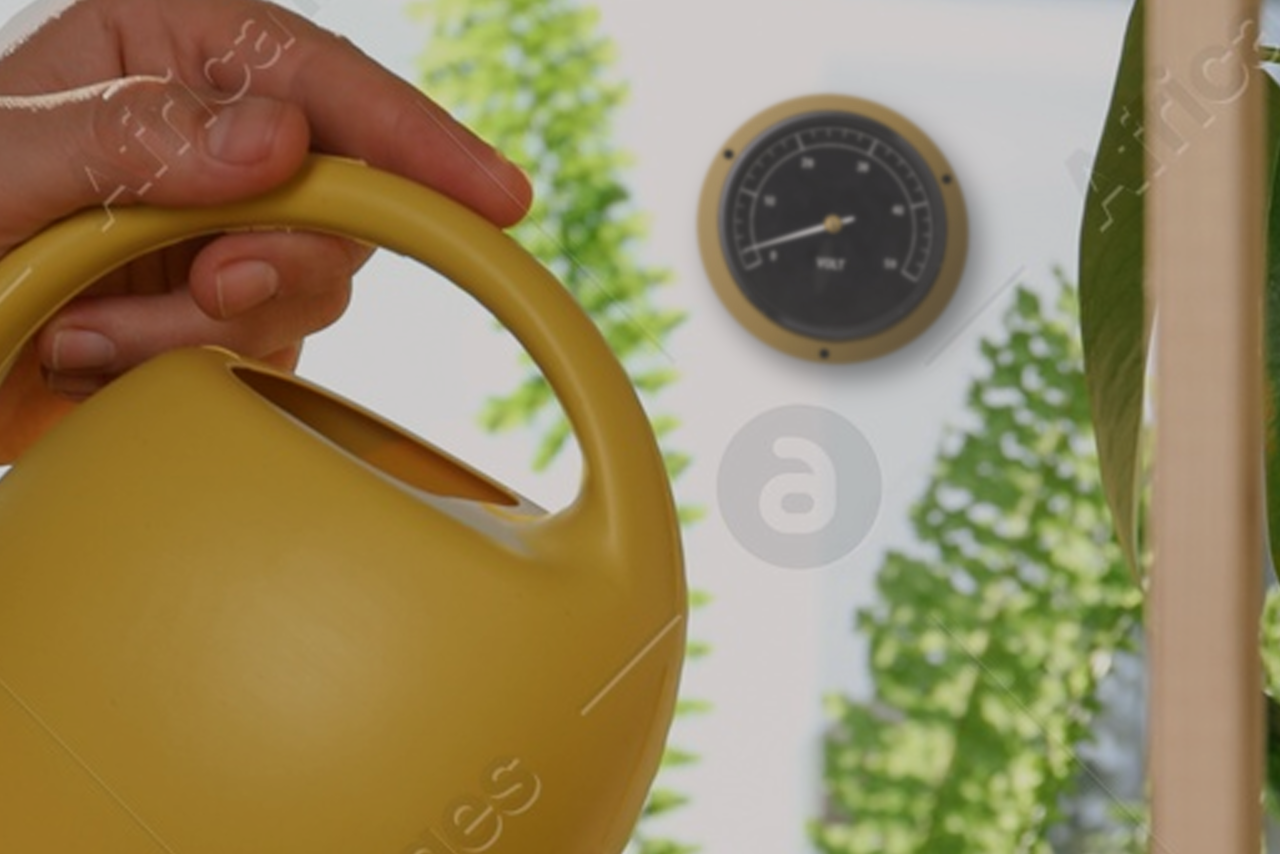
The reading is 2 (V)
